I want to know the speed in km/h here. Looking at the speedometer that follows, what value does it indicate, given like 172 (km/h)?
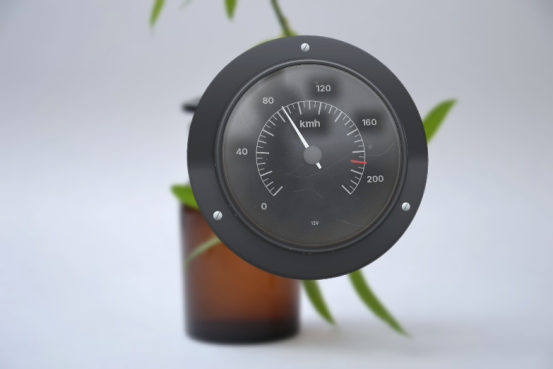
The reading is 85 (km/h)
